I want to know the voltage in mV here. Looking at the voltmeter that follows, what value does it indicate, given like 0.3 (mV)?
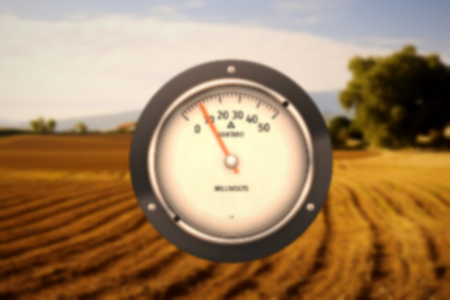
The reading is 10 (mV)
